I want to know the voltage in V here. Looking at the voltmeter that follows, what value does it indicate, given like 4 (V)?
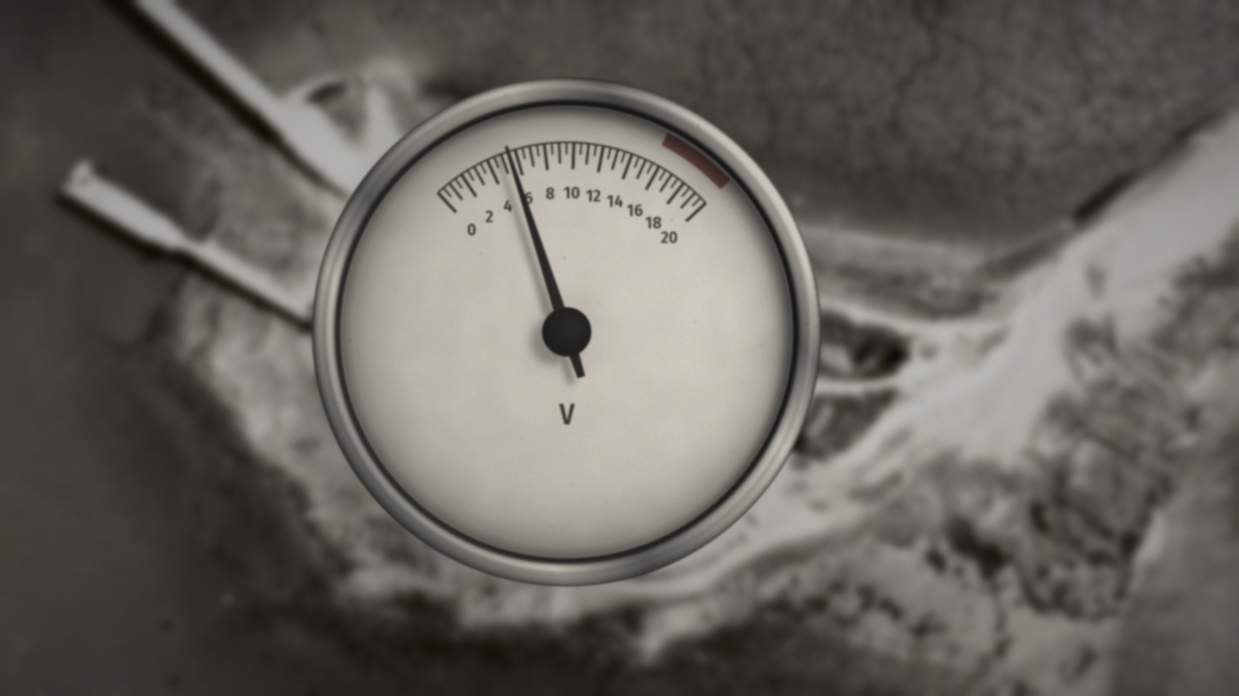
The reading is 5.5 (V)
